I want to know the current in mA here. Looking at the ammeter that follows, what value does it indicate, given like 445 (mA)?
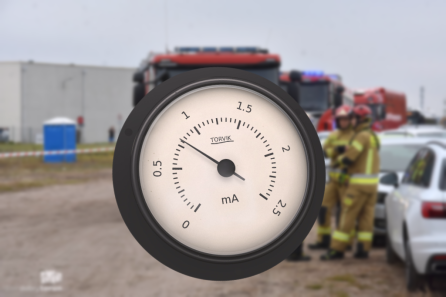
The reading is 0.8 (mA)
